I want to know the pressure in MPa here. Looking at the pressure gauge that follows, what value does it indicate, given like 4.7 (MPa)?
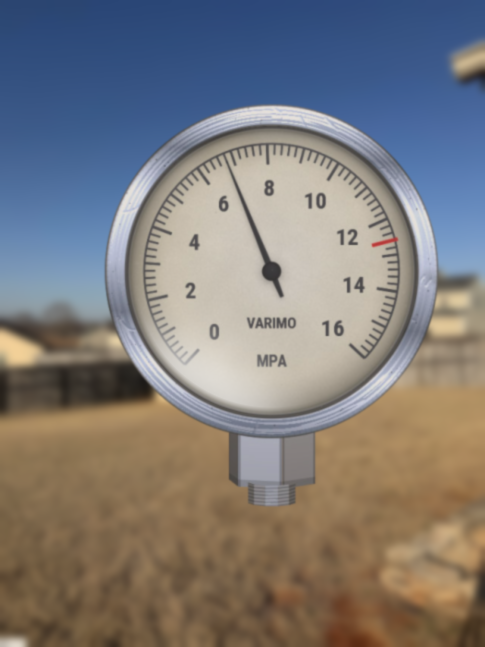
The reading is 6.8 (MPa)
